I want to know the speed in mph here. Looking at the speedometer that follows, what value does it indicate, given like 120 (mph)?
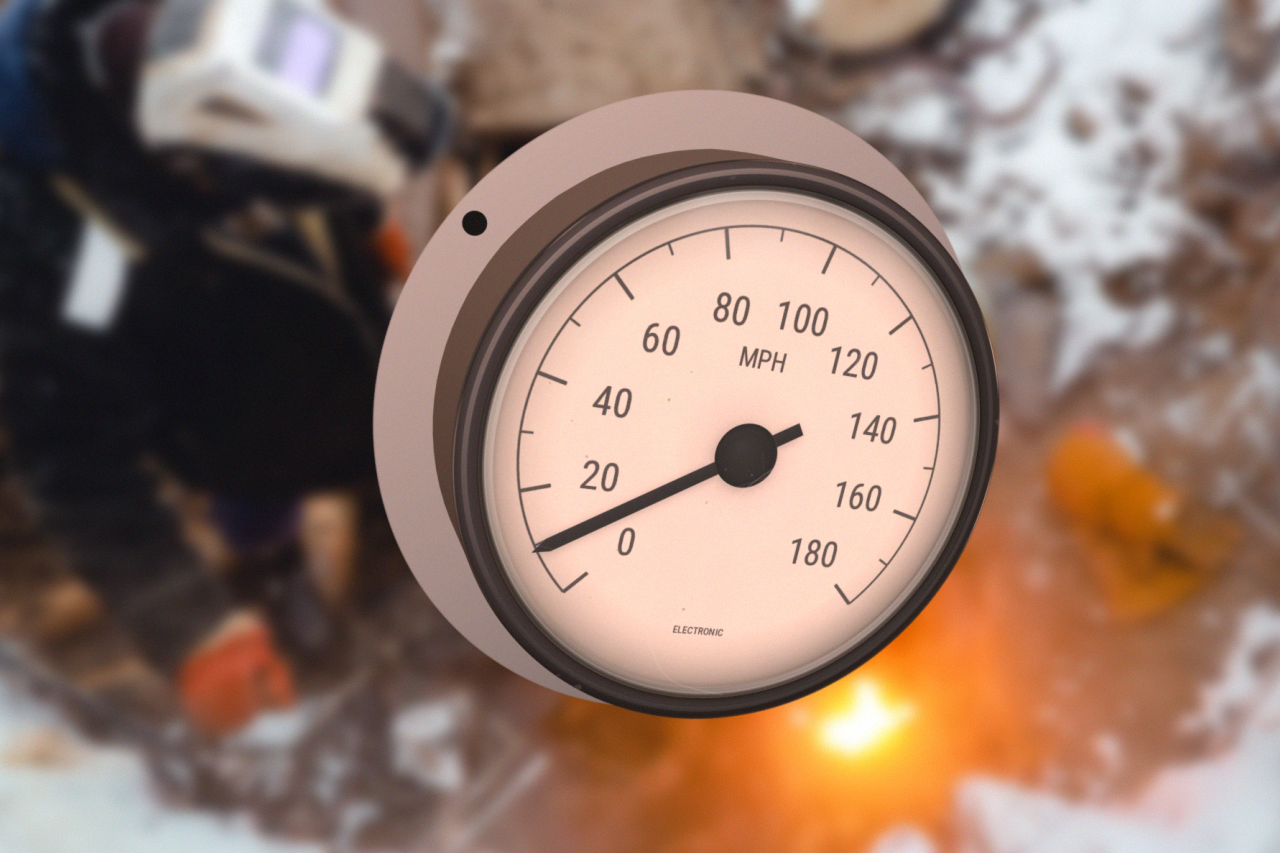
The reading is 10 (mph)
